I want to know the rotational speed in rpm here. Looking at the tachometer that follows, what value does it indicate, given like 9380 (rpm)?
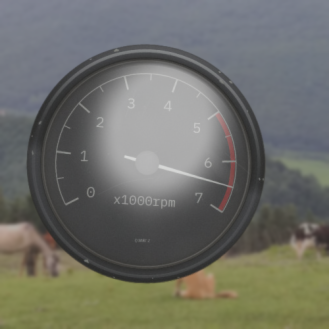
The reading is 6500 (rpm)
